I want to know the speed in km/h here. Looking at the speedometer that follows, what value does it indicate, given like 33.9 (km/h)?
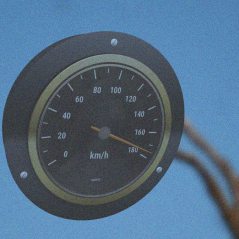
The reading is 175 (km/h)
